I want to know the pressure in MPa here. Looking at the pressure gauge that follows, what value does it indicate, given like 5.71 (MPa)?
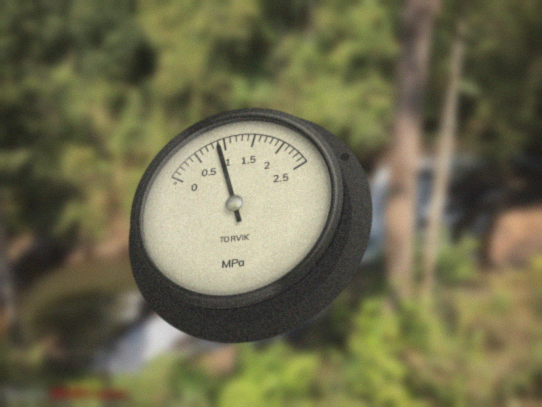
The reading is 0.9 (MPa)
